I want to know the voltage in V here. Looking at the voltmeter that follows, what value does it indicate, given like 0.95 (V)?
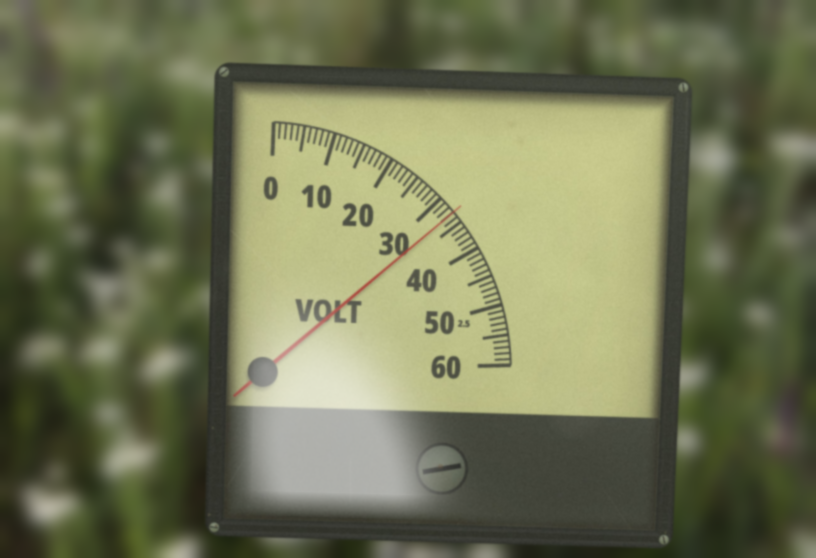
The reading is 33 (V)
